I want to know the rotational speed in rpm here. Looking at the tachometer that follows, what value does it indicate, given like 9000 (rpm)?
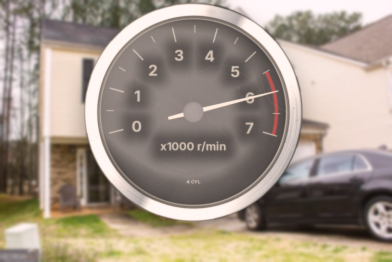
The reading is 6000 (rpm)
